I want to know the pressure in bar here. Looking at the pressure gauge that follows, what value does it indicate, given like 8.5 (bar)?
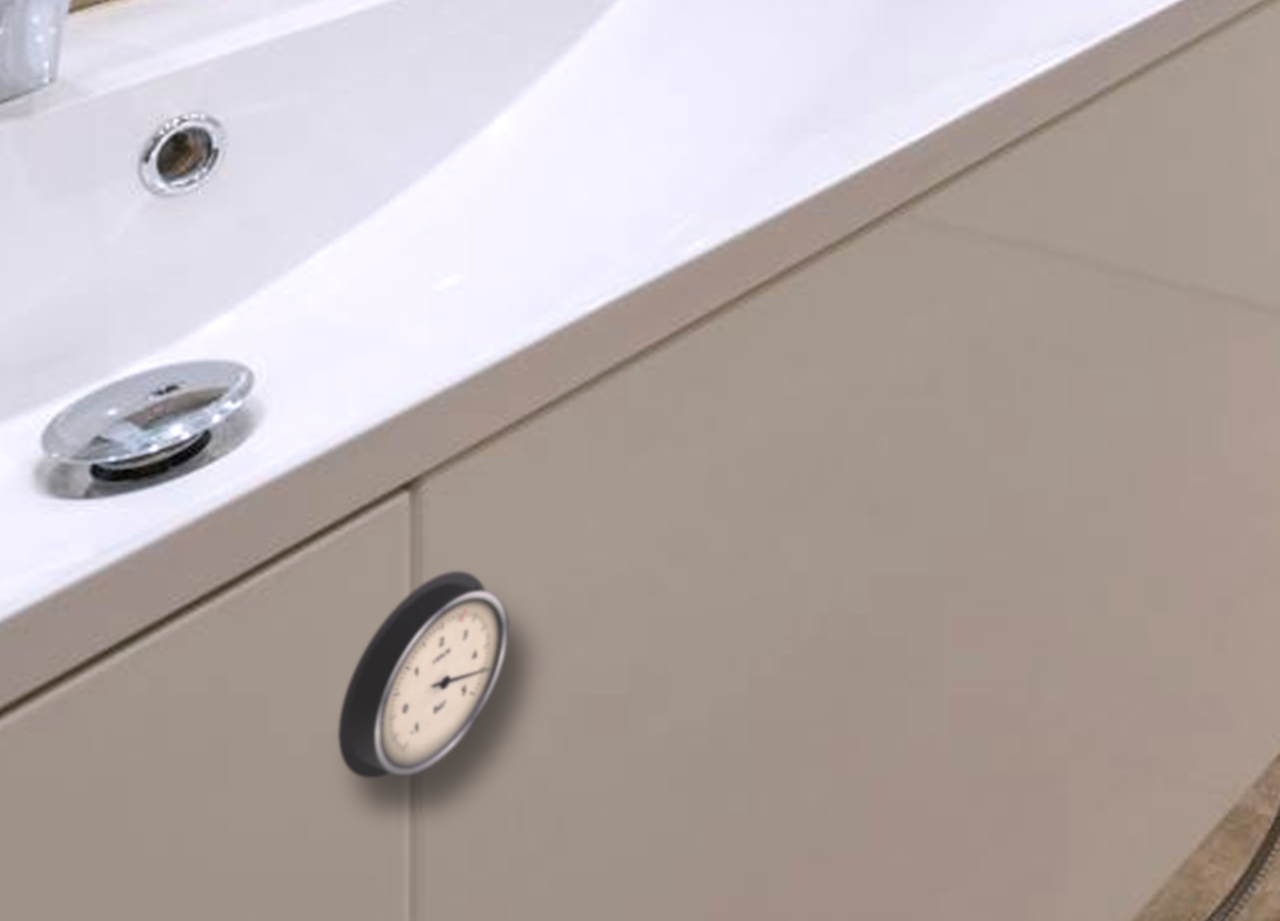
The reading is 4.5 (bar)
